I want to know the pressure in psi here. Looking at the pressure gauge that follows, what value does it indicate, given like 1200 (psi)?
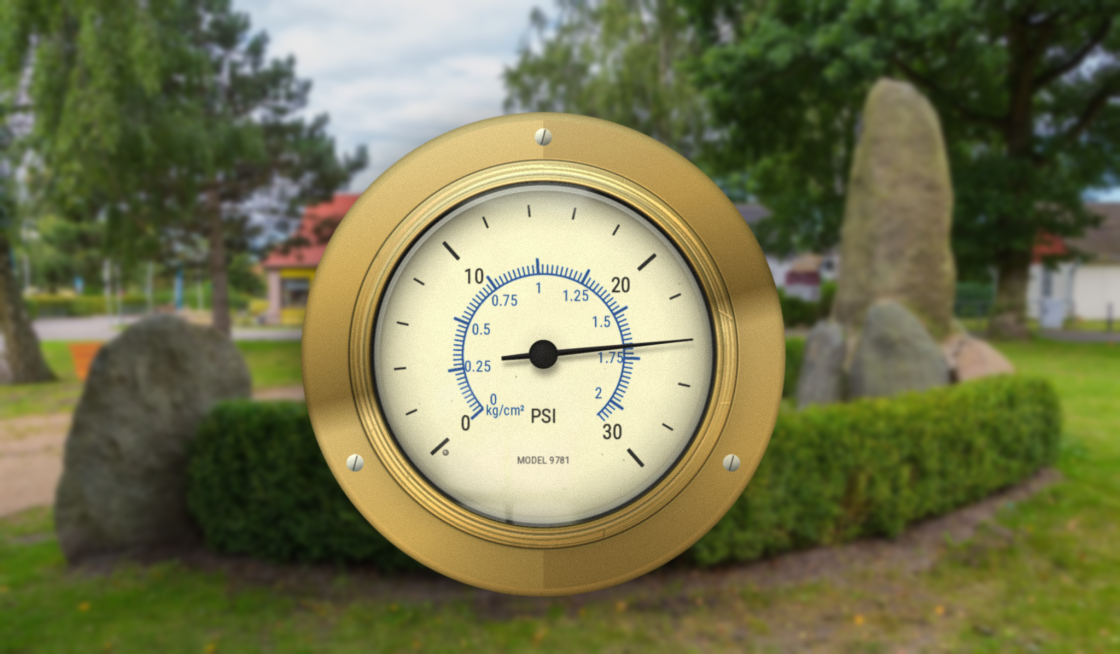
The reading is 24 (psi)
